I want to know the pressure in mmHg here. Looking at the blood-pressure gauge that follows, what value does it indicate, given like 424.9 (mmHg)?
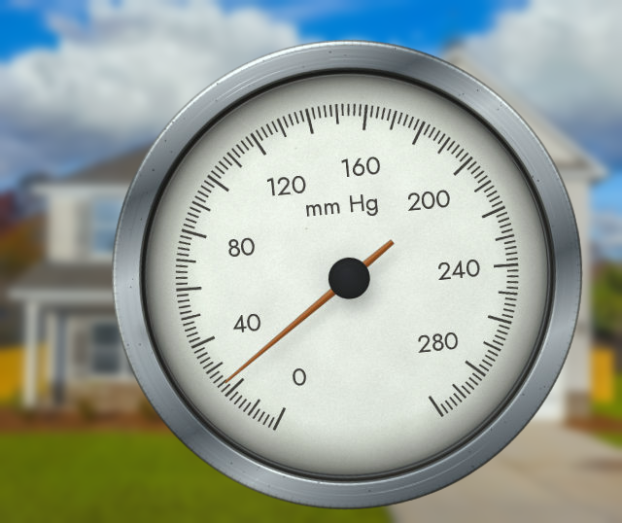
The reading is 24 (mmHg)
